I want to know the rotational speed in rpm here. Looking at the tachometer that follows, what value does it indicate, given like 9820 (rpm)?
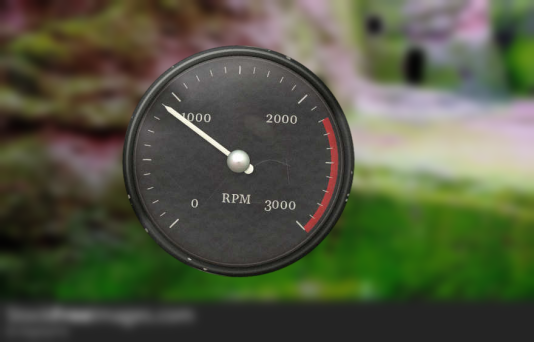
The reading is 900 (rpm)
